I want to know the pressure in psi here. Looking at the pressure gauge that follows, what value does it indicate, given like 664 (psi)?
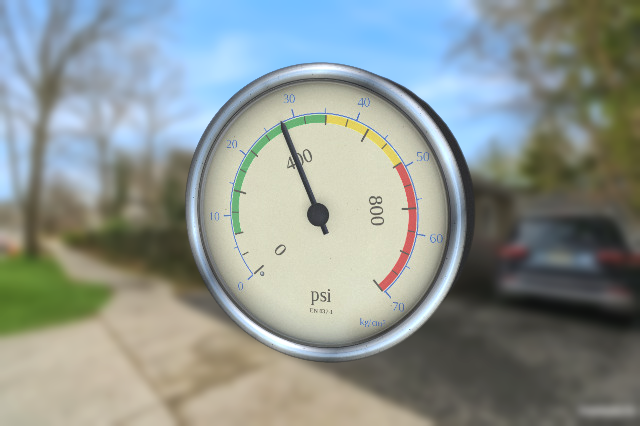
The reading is 400 (psi)
